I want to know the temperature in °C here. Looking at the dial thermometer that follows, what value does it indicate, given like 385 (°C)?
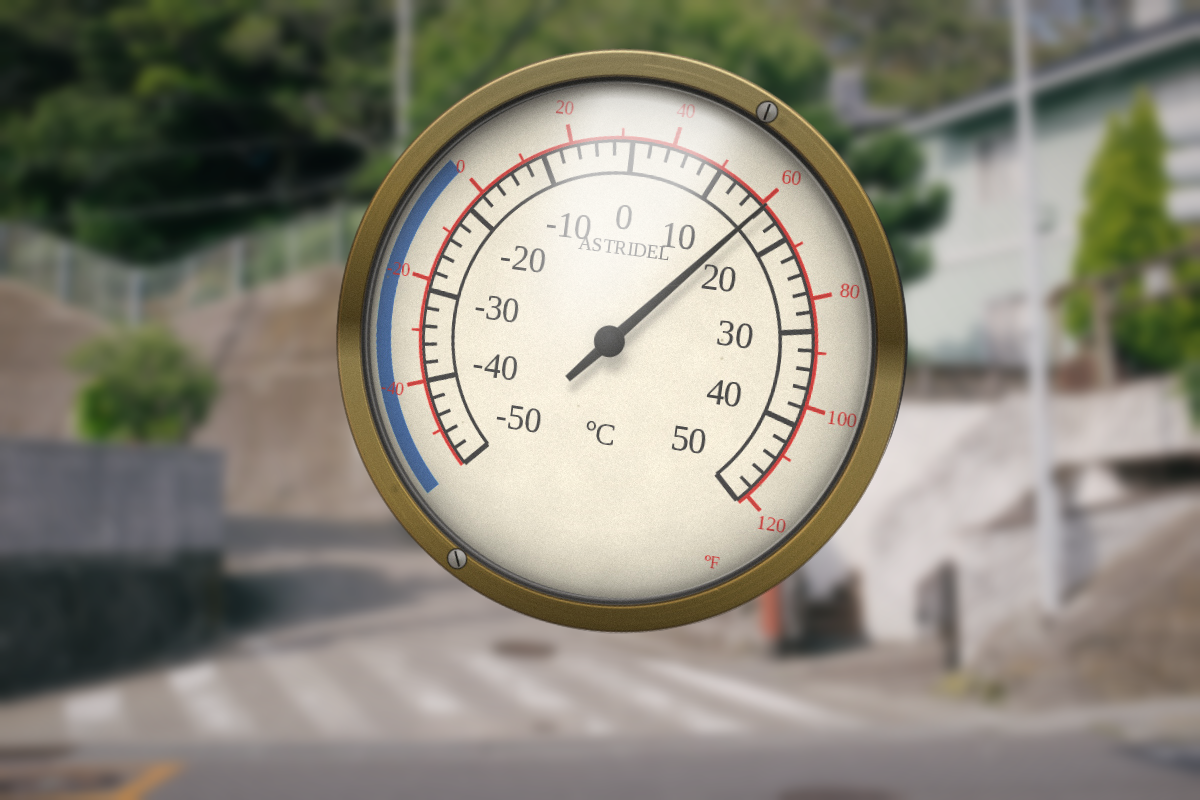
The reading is 16 (°C)
